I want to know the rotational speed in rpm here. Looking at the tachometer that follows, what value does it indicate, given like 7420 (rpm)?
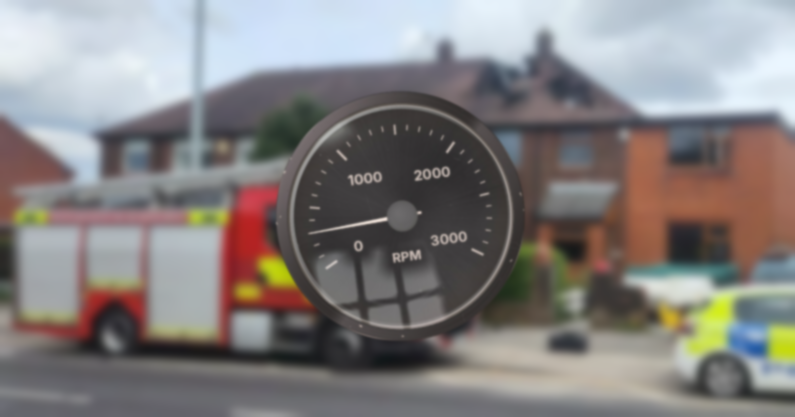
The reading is 300 (rpm)
